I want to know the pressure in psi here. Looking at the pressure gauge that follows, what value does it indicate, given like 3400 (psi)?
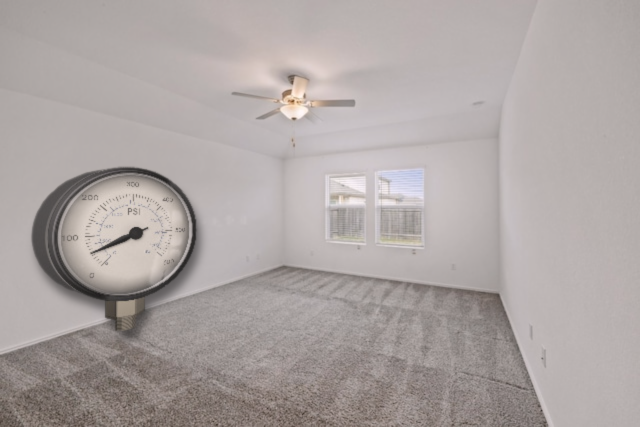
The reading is 50 (psi)
